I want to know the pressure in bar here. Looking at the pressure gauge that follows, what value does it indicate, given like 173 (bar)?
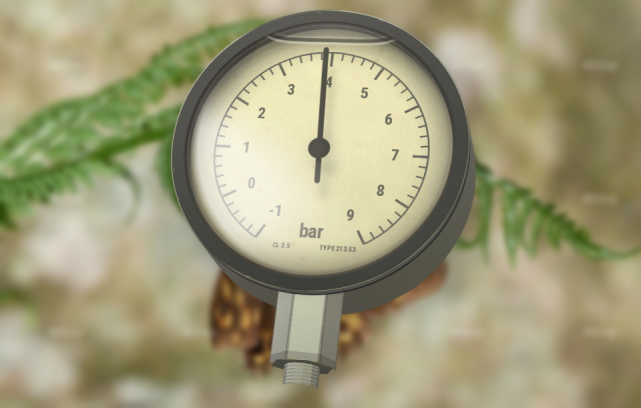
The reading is 3.9 (bar)
